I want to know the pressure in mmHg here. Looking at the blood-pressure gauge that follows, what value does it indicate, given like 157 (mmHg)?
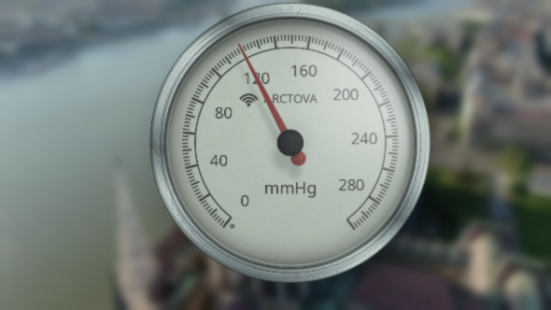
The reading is 120 (mmHg)
